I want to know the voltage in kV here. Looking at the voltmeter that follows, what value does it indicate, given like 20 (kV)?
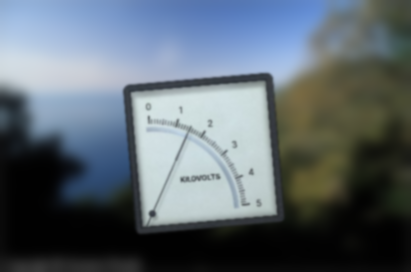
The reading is 1.5 (kV)
